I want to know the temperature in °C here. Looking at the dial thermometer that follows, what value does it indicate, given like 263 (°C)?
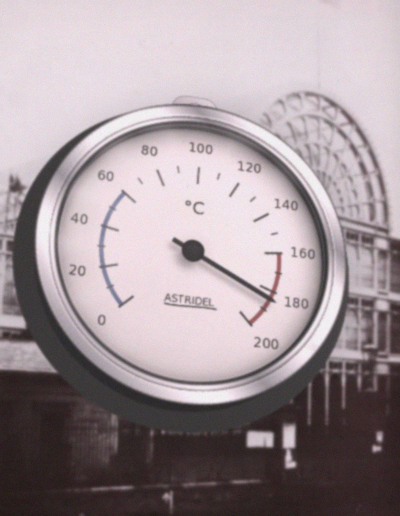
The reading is 185 (°C)
